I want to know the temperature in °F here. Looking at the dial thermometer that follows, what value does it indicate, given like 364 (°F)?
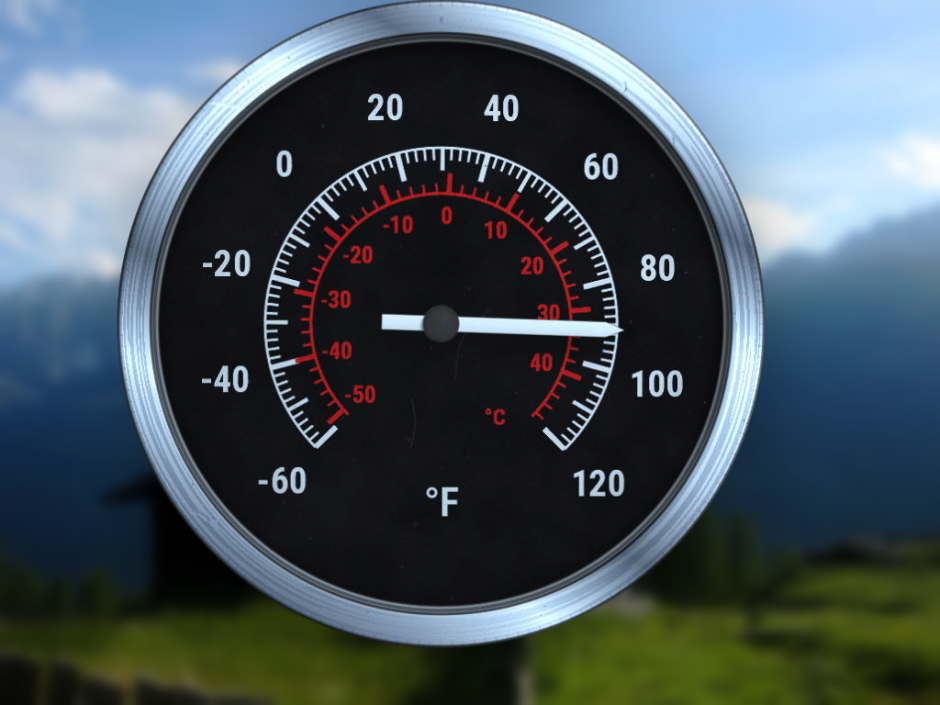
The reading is 91 (°F)
